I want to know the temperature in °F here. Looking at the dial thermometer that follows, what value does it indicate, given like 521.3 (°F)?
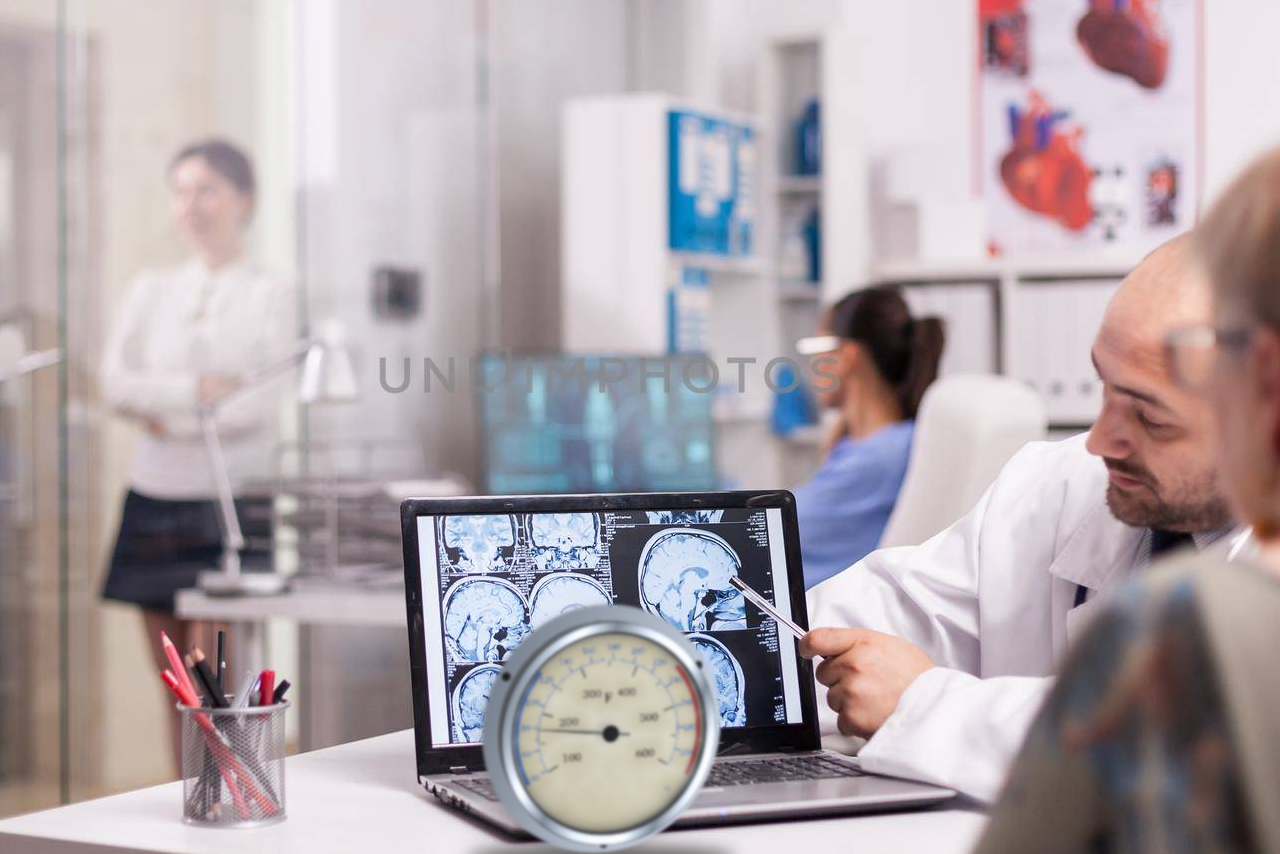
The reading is 175 (°F)
